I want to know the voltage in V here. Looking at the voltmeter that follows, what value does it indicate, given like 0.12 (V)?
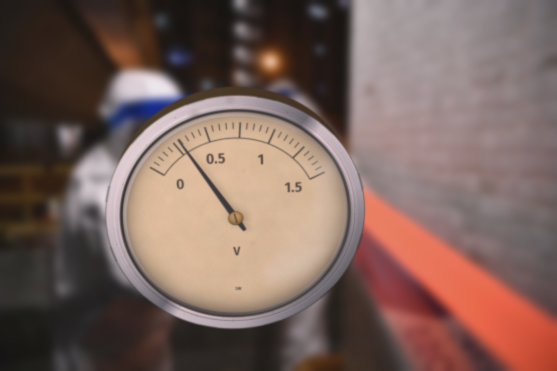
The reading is 0.3 (V)
